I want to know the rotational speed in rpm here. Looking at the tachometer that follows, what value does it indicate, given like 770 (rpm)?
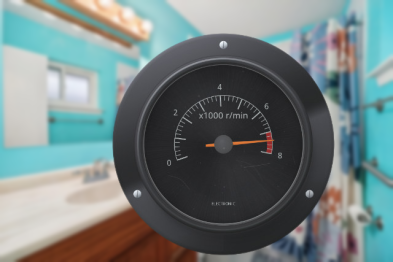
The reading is 7400 (rpm)
